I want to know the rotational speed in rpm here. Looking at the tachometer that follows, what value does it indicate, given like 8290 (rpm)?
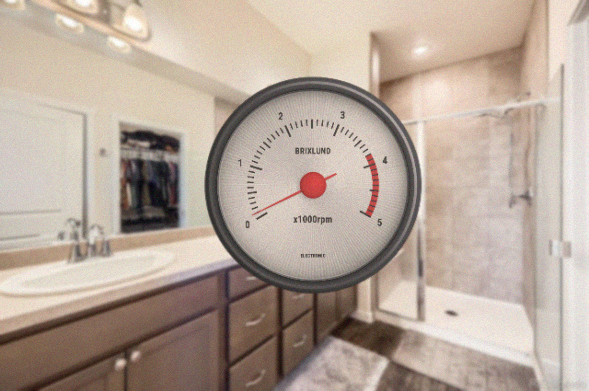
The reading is 100 (rpm)
